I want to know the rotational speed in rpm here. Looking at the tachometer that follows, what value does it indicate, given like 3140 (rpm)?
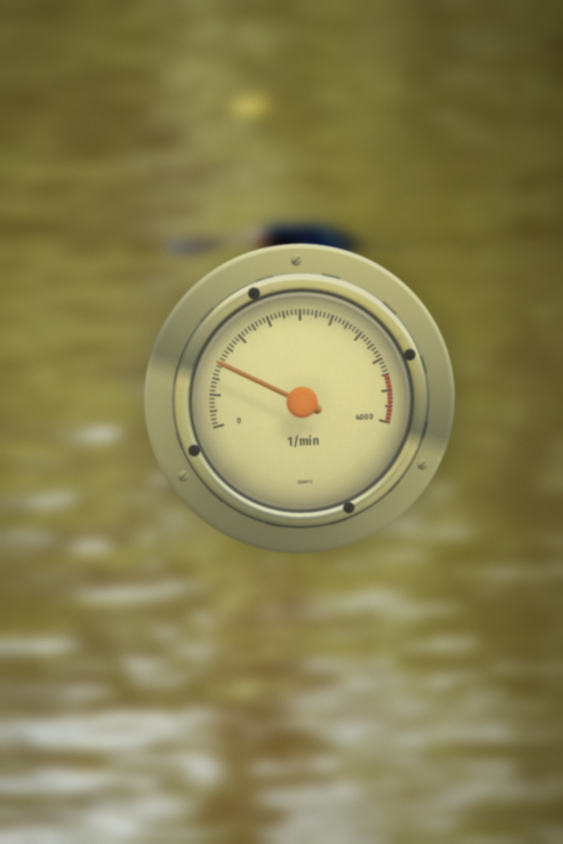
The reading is 800 (rpm)
